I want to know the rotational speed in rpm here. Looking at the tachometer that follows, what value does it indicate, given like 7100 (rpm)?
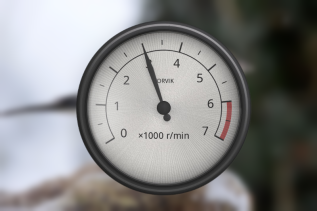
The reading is 3000 (rpm)
